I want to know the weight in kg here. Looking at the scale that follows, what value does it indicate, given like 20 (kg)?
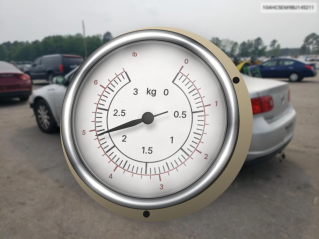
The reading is 2.2 (kg)
